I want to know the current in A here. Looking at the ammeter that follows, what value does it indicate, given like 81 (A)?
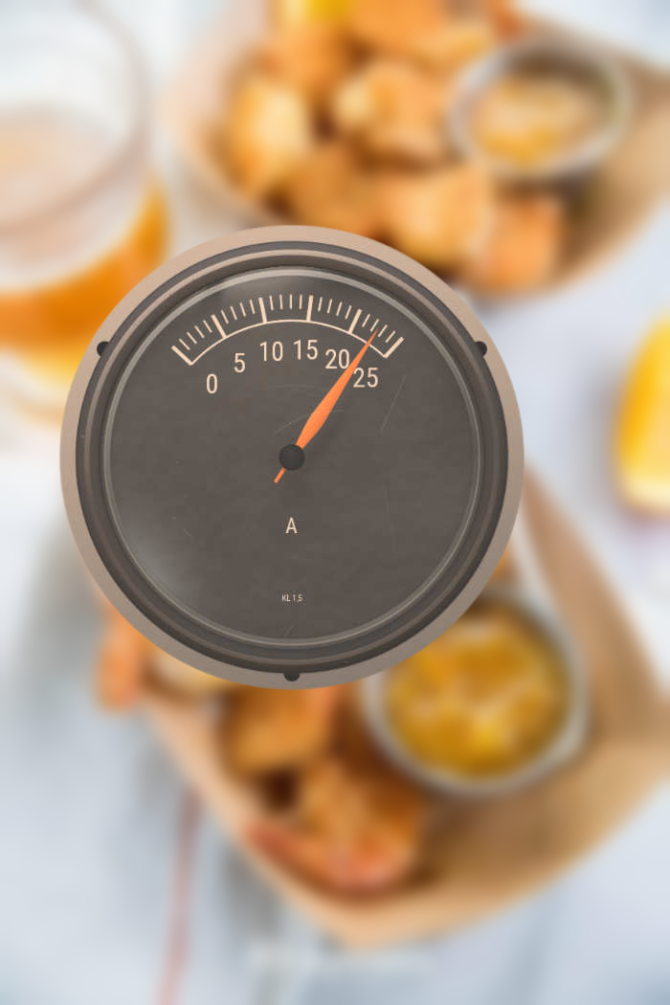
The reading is 22.5 (A)
